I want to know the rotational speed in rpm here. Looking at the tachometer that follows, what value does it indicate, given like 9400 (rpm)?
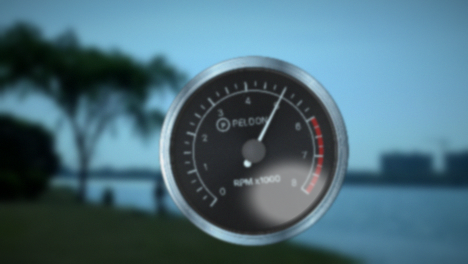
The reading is 5000 (rpm)
